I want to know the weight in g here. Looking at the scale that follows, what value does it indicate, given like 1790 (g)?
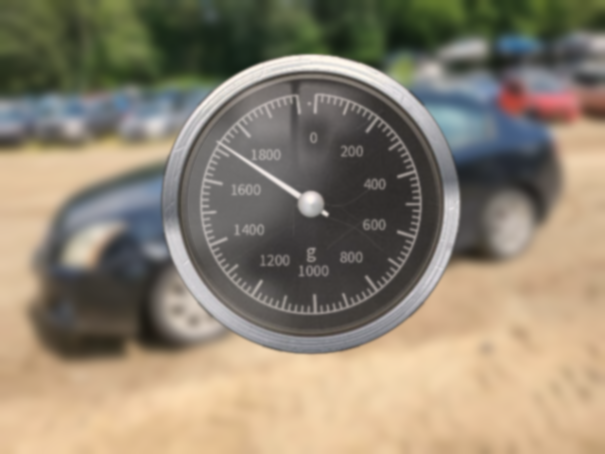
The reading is 1720 (g)
